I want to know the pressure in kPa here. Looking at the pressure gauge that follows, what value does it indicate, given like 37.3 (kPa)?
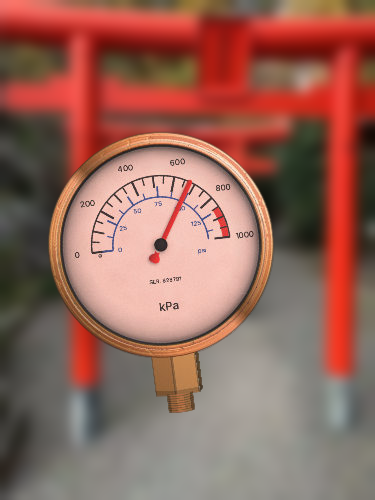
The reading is 675 (kPa)
